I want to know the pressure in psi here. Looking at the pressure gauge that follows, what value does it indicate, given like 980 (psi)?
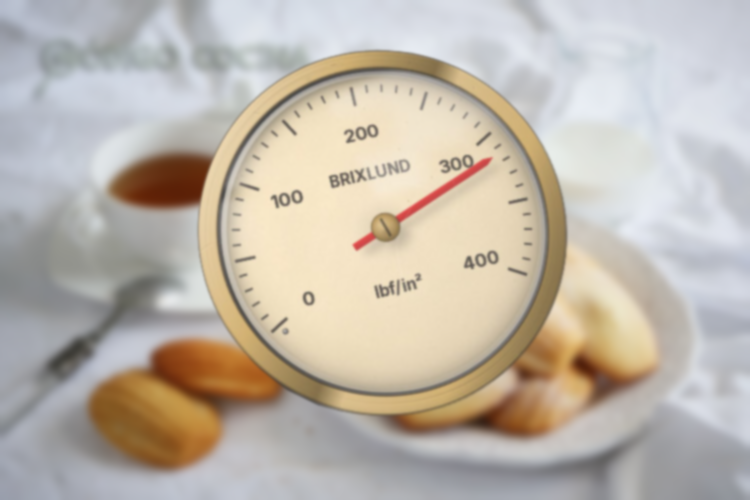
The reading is 315 (psi)
